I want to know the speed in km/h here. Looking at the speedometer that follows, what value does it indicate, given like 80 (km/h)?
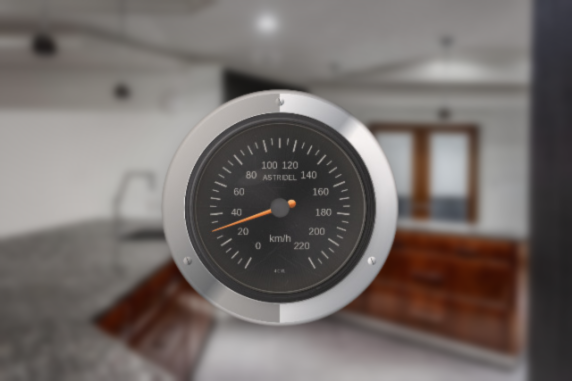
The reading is 30 (km/h)
